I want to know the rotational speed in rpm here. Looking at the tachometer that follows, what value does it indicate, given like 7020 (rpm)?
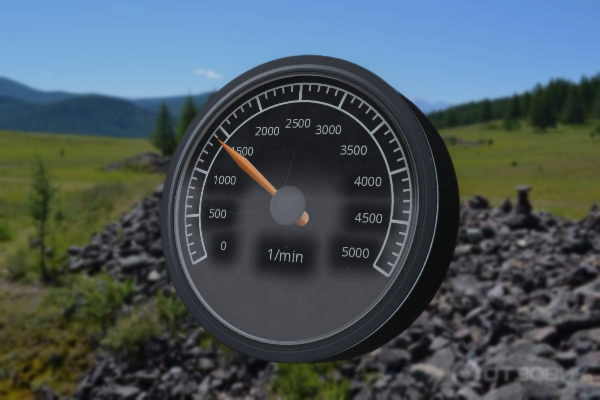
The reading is 1400 (rpm)
